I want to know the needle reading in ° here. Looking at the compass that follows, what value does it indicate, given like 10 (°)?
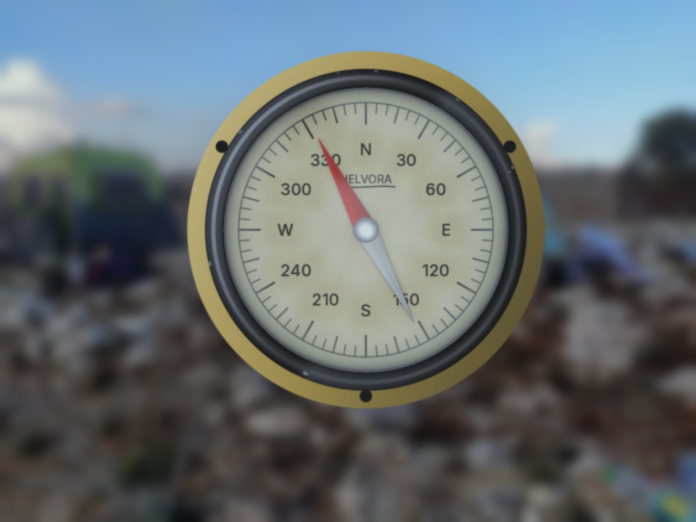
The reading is 332.5 (°)
